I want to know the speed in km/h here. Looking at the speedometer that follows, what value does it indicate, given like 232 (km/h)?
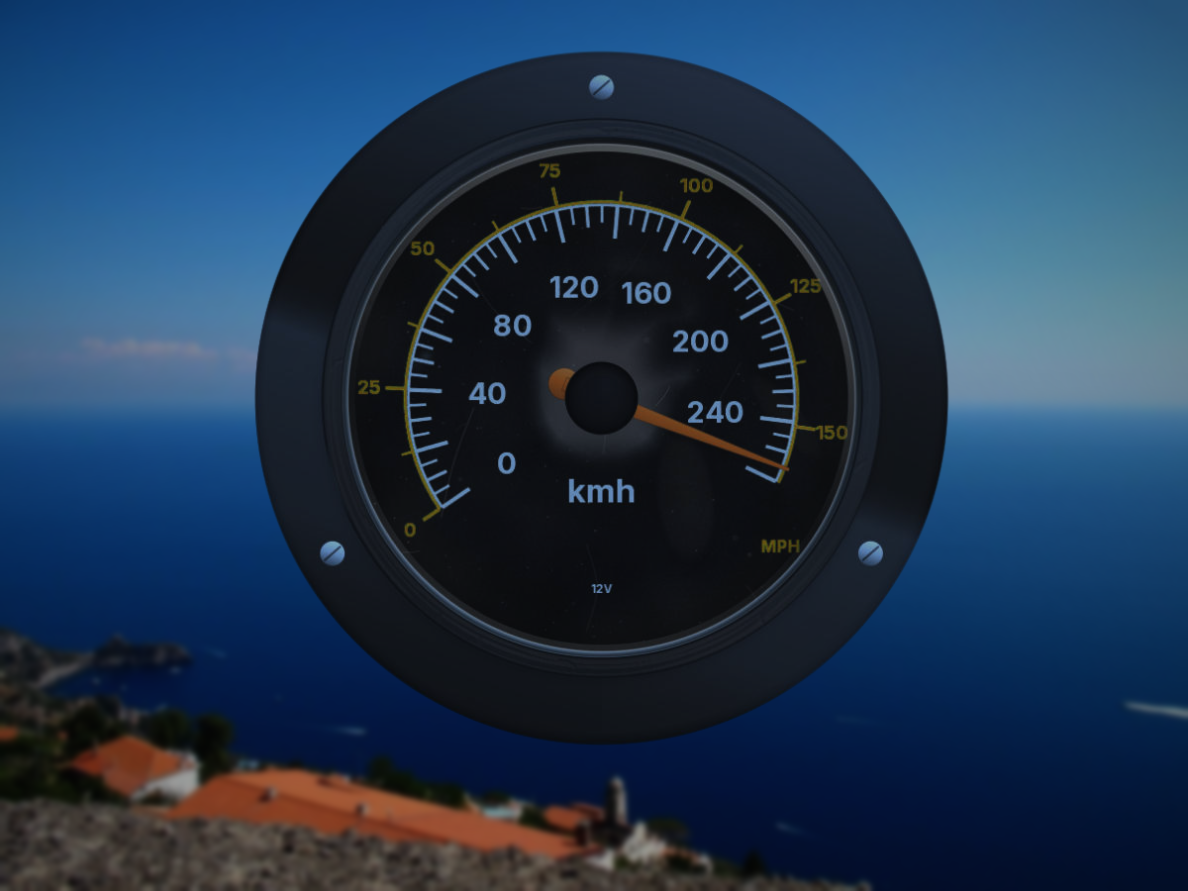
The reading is 255 (km/h)
